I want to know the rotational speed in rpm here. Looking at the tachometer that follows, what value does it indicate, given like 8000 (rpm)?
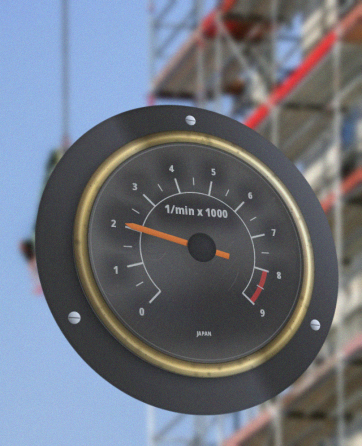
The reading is 2000 (rpm)
